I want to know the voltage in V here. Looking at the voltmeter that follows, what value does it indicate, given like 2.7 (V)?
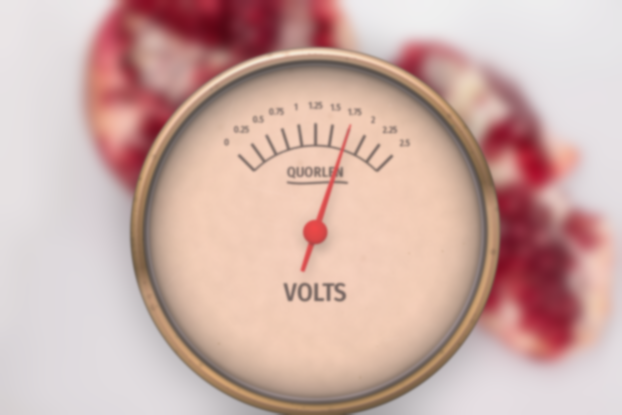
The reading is 1.75 (V)
